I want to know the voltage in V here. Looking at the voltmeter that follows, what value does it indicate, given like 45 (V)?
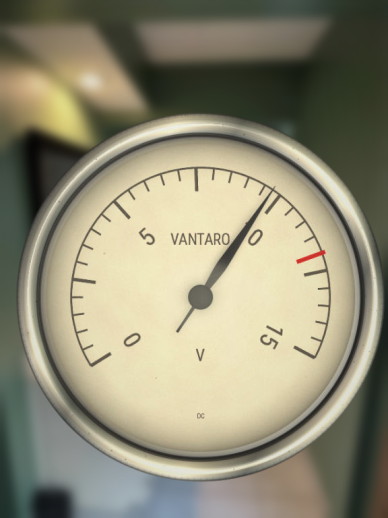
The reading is 9.75 (V)
